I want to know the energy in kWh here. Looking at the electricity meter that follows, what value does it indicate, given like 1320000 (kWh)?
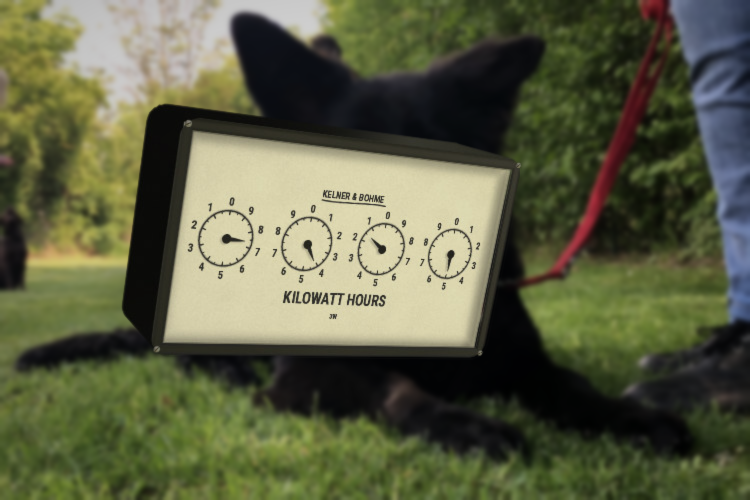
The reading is 7415 (kWh)
